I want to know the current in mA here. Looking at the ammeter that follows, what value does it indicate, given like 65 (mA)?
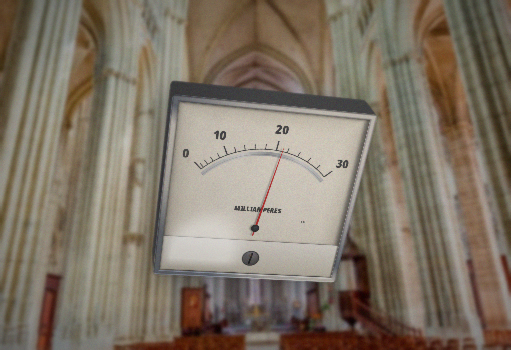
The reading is 21 (mA)
